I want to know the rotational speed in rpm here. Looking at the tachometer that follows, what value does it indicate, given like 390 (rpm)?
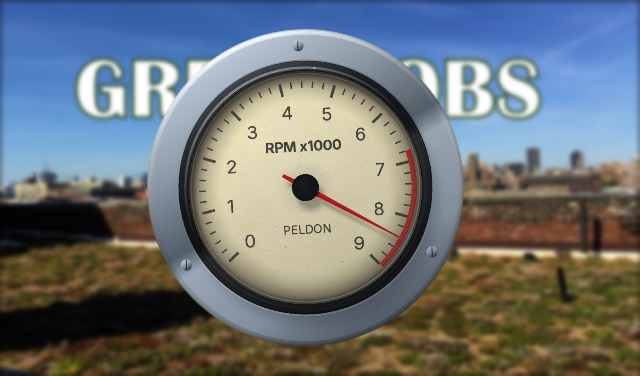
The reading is 8400 (rpm)
